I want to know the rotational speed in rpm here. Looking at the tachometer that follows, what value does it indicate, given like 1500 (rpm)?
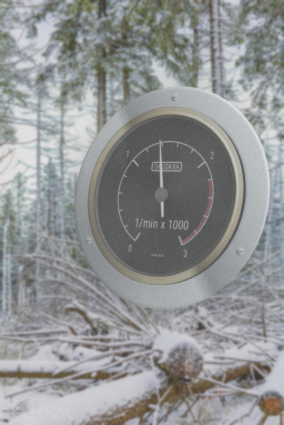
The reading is 1400 (rpm)
